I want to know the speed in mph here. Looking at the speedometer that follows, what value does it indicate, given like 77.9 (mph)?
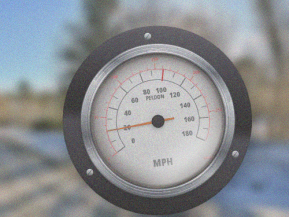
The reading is 20 (mph)
